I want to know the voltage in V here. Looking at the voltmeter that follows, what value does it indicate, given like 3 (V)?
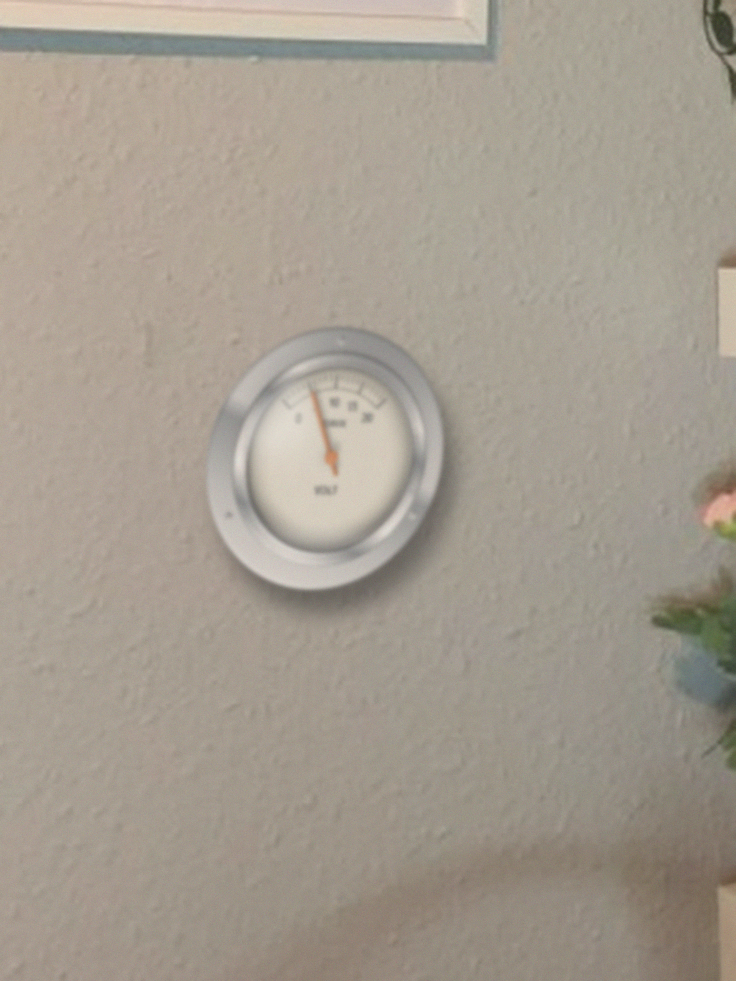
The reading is 5 (V)
